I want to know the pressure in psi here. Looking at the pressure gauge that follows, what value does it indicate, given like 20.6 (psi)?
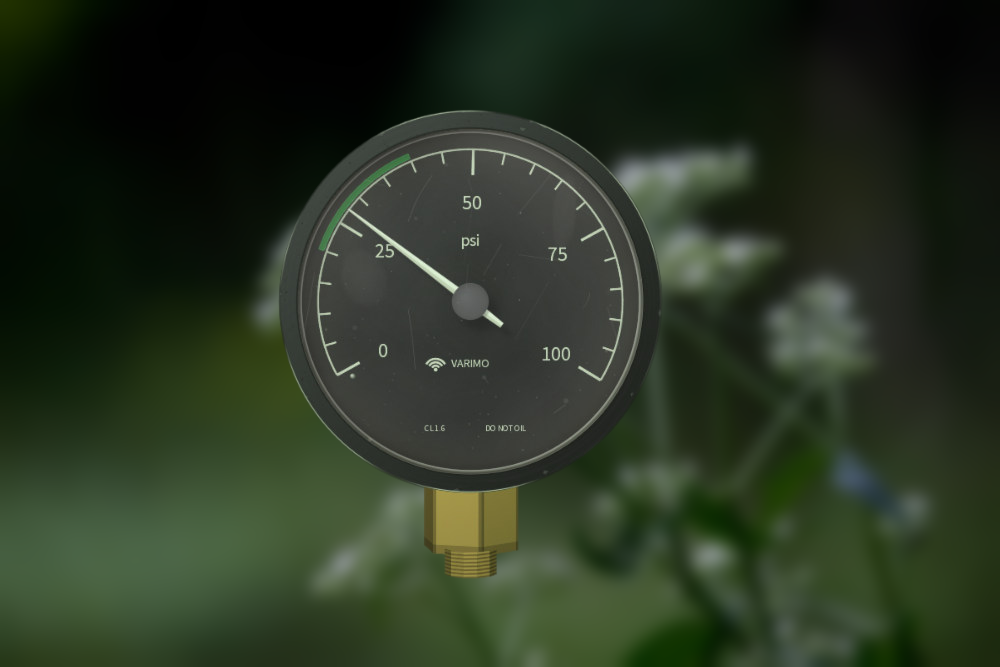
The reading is 27.5 (psi)
